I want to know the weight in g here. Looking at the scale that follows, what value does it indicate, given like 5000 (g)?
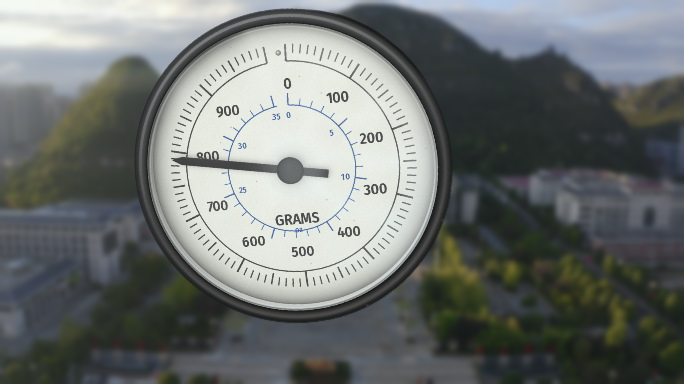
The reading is 790 (g)
